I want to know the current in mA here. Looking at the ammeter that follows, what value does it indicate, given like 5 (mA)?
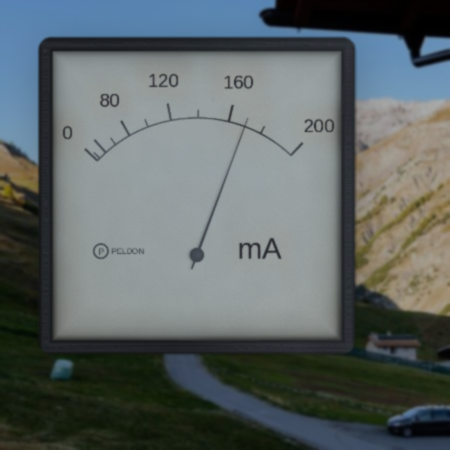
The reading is 170 (mA)
